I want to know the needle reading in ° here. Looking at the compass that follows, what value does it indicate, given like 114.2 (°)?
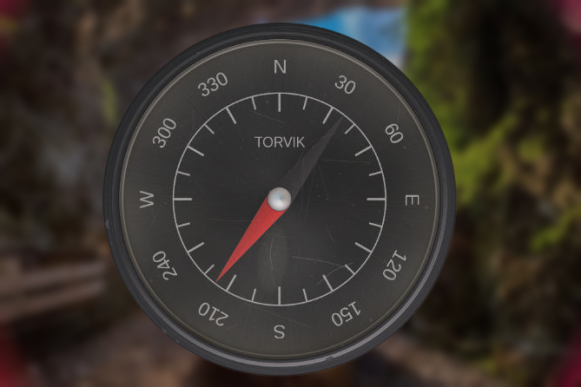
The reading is 217.5 (°)
